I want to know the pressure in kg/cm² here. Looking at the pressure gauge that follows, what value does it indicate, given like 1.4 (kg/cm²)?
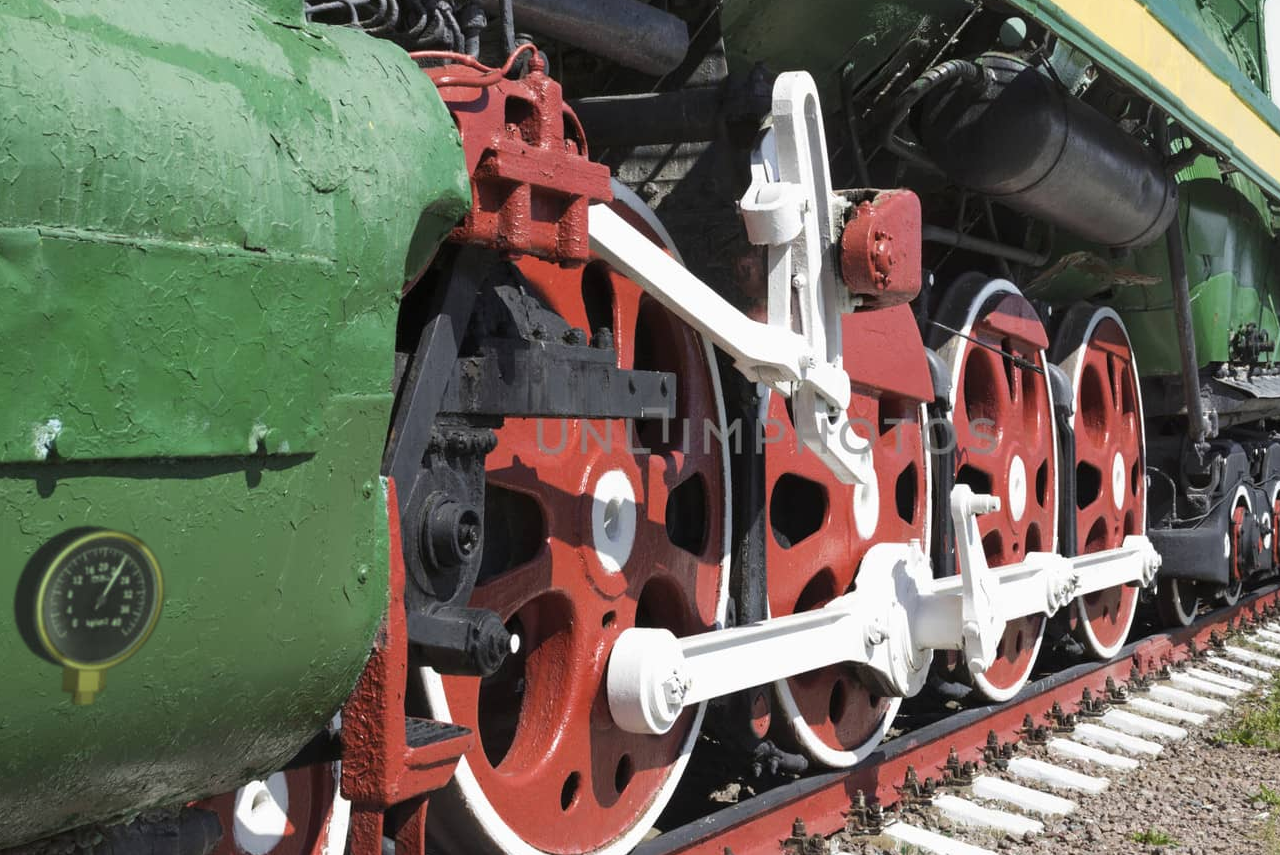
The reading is 24 (kg/cm²)
